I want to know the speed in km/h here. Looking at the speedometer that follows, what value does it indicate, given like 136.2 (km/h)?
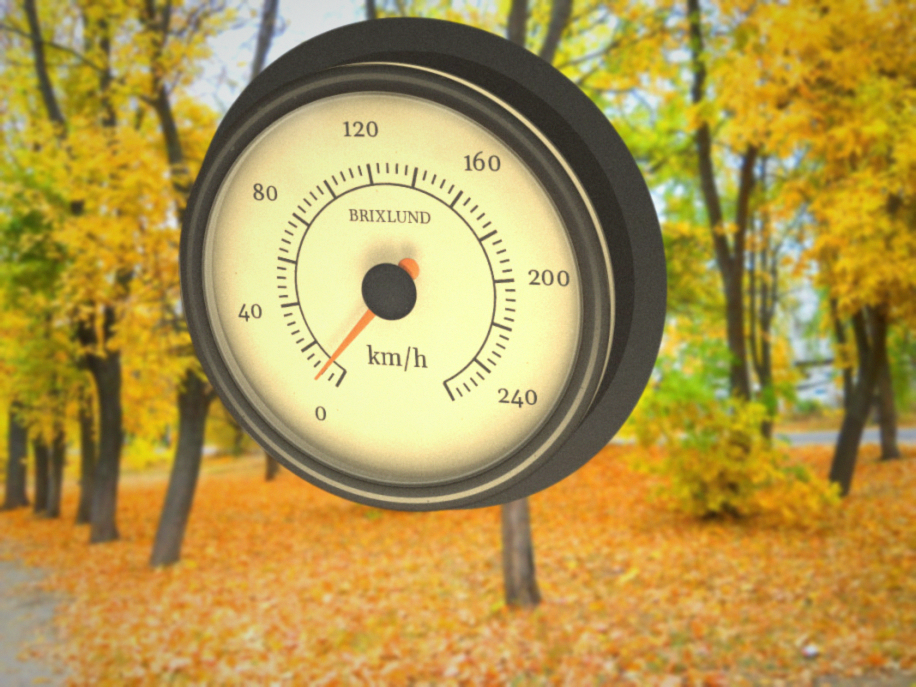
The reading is 8 (km/h)
